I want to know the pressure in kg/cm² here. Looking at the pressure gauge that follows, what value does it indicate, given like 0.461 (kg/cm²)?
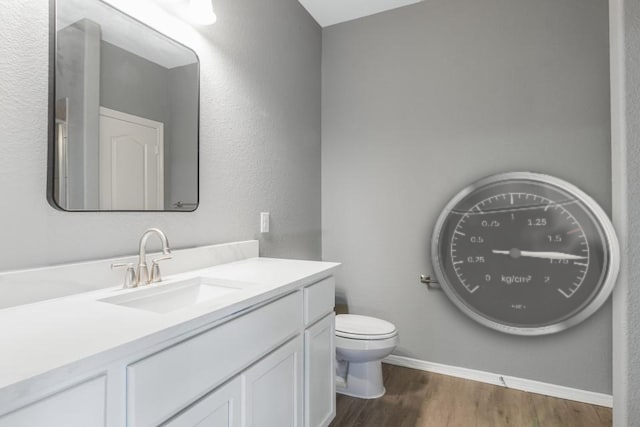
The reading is 1.7 (kg/cm²)
